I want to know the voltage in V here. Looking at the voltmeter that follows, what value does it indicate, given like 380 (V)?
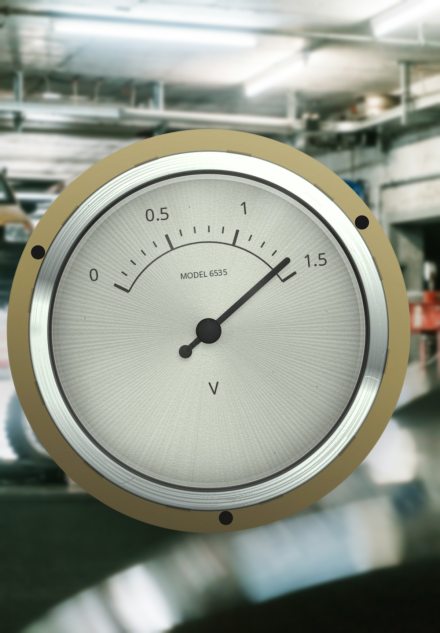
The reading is 1.4 (V)
